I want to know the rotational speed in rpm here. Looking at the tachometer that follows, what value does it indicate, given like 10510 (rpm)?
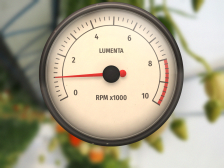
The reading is 1000 (rpm)
